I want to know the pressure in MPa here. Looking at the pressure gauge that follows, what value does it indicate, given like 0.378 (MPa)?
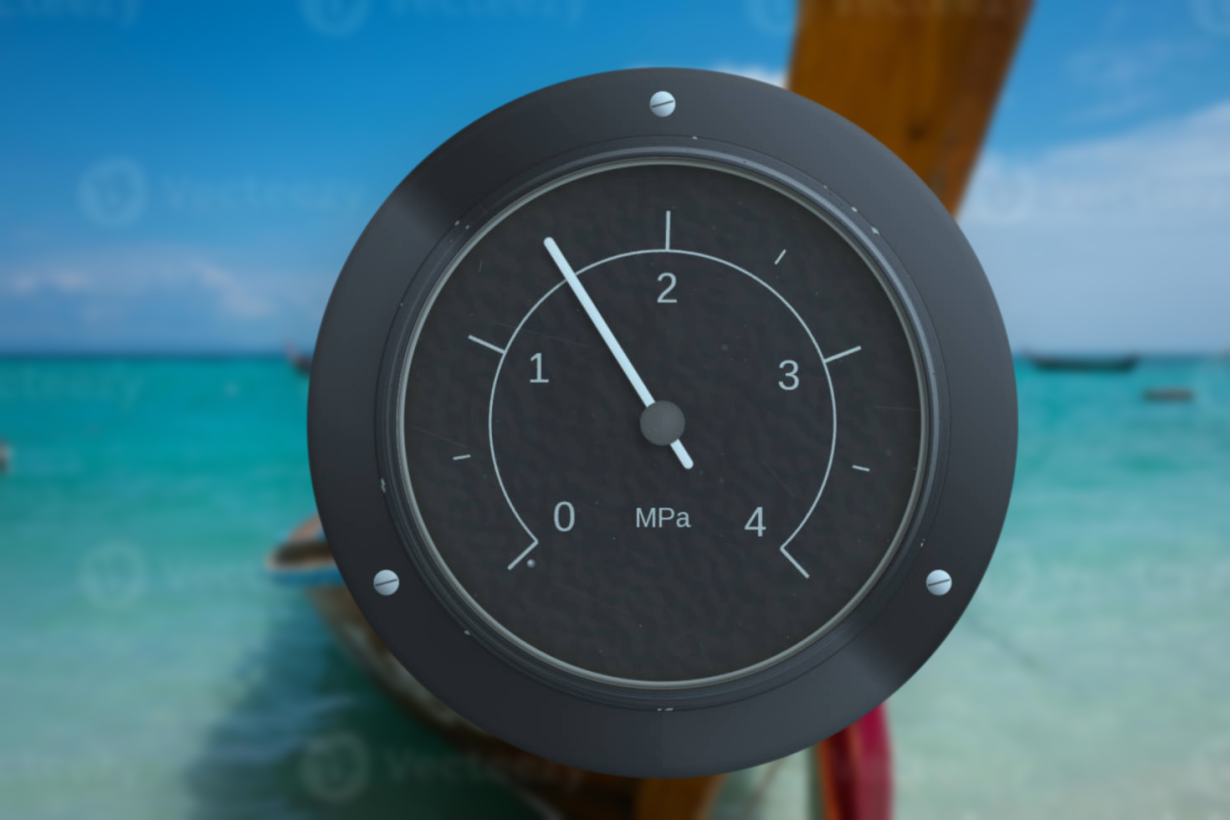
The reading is 1.5 (MPa)
